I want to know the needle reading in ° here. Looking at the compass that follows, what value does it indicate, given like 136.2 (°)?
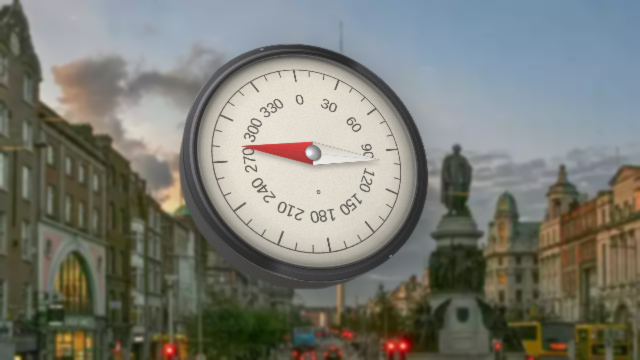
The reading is 280 (°)
